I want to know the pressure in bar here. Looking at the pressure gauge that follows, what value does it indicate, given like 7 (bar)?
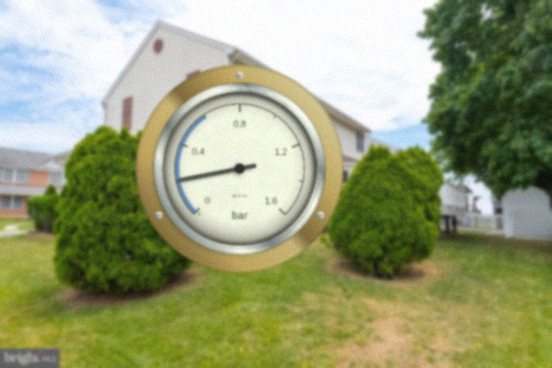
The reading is 0.2 (bar)
